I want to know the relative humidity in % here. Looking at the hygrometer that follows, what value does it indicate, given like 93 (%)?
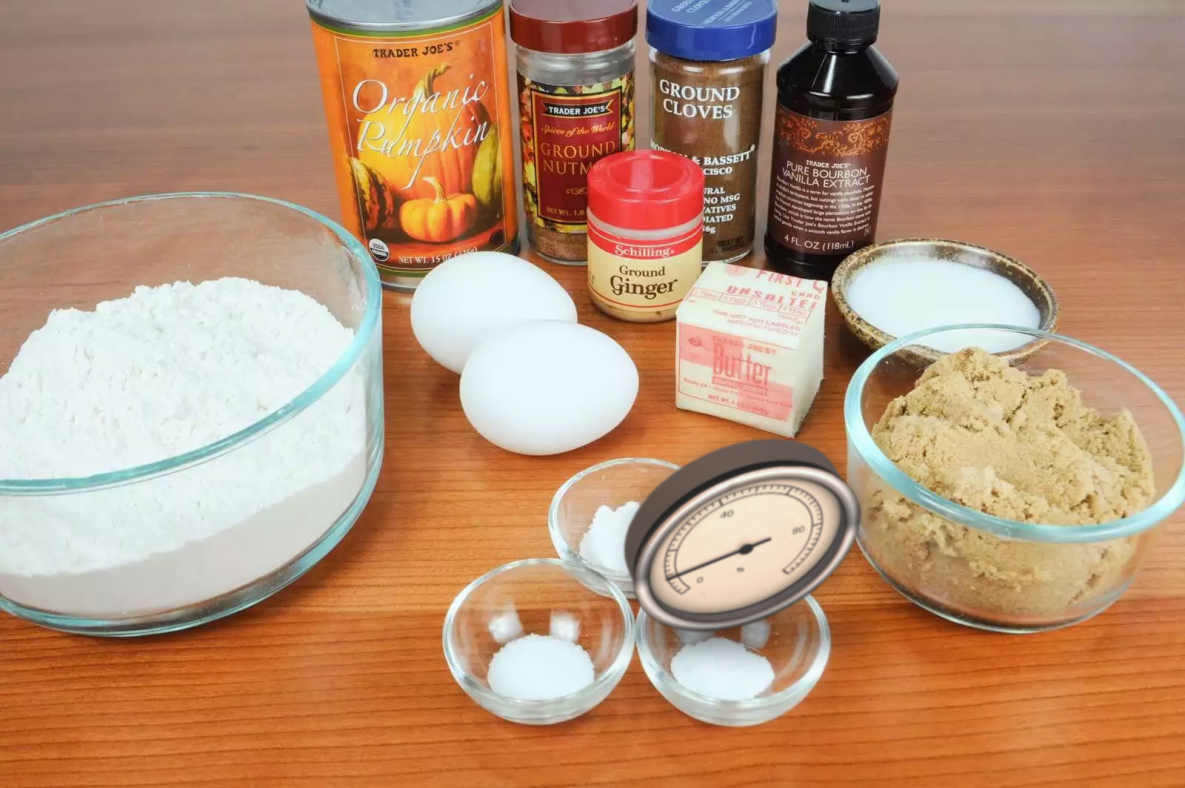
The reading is 10 (%)
